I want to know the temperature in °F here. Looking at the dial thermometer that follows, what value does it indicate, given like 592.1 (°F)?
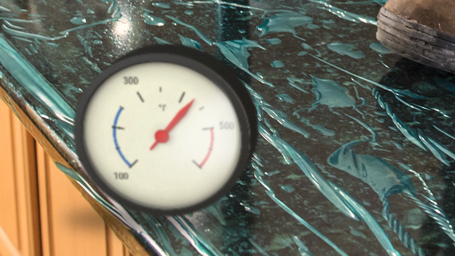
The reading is 425 (°F)
